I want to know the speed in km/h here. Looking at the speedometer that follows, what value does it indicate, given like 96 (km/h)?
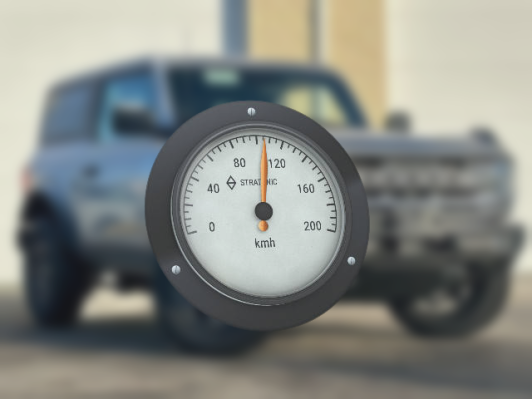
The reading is 105 (km/h)
